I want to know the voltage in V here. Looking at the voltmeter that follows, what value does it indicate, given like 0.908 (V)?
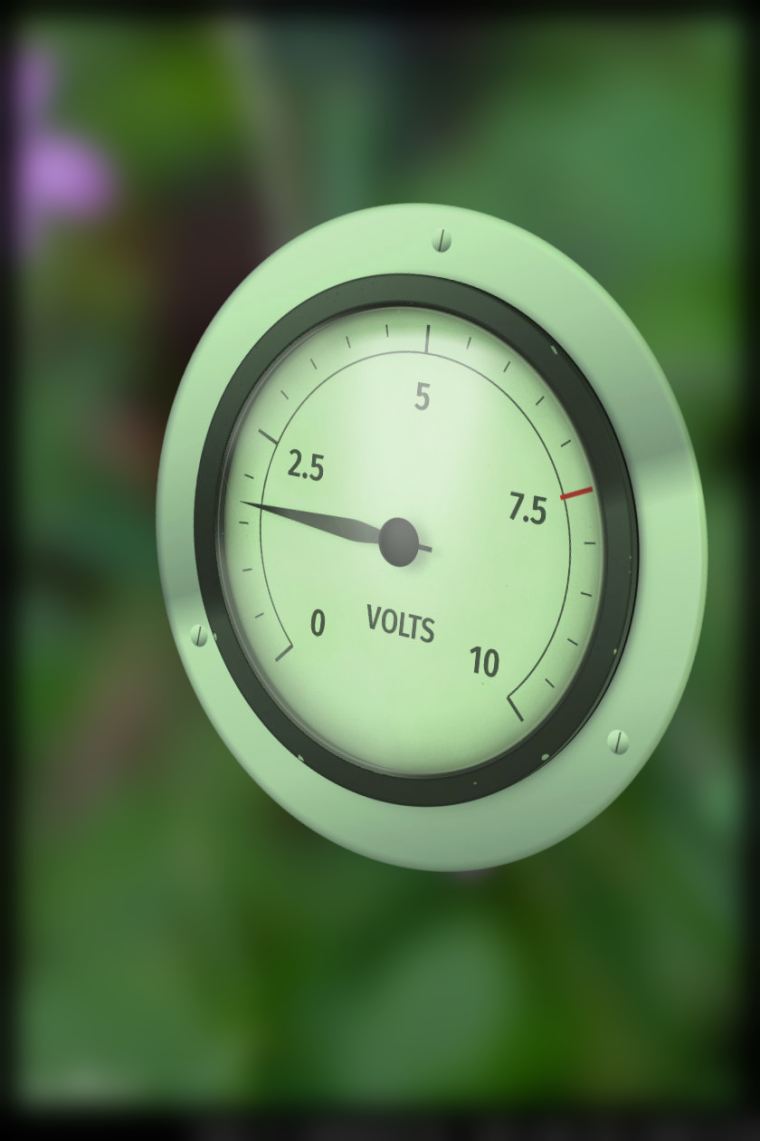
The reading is 1.75 (V)
